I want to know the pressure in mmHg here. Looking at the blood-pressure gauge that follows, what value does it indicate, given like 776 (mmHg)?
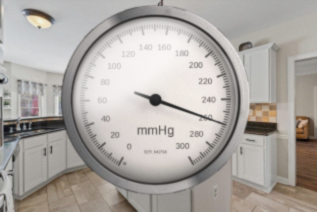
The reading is 260 (mmHg)
